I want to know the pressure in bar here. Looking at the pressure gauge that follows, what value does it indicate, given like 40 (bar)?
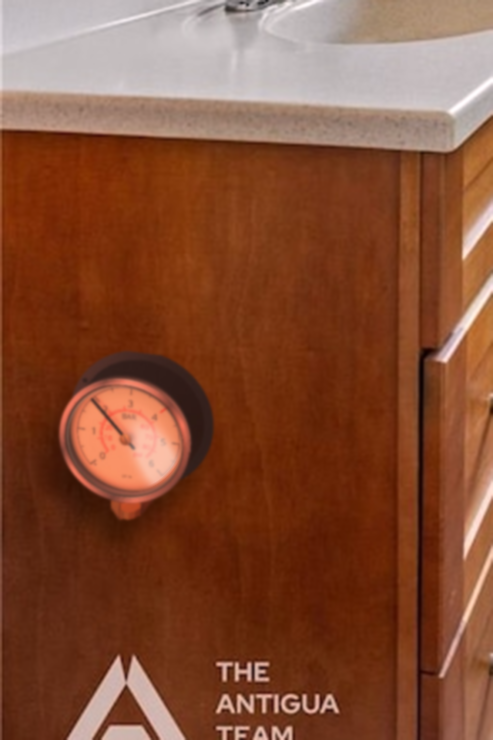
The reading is 2 (bar)
